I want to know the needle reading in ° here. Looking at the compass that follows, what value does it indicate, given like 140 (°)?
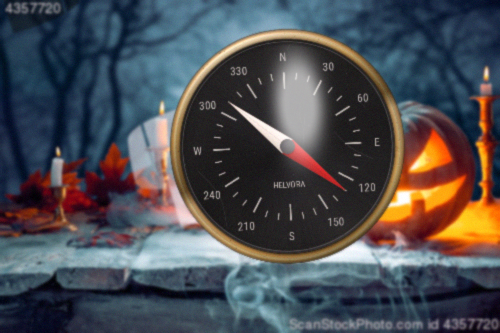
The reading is 130 (°)
